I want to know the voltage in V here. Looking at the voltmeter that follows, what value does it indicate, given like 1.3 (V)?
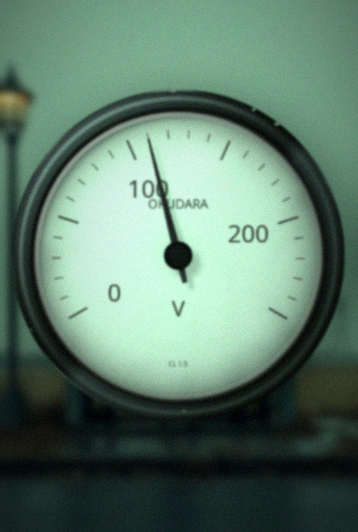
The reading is 110 (V)
